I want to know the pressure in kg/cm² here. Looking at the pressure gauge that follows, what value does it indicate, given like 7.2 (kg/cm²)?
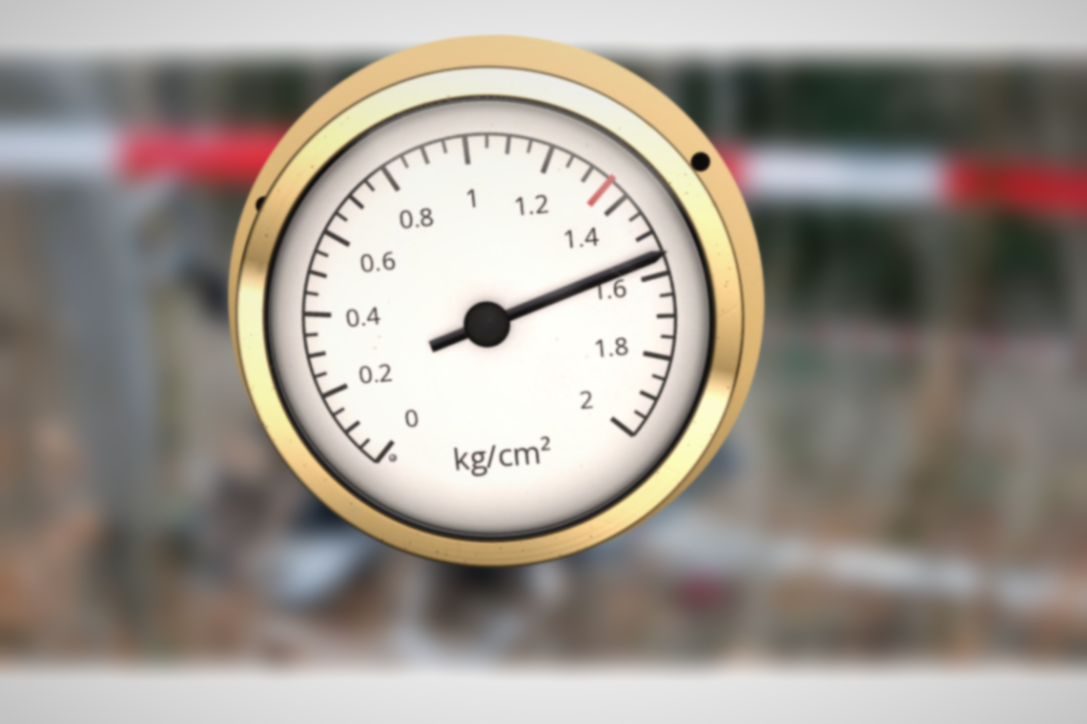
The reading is 1.55 (kg/cm²)
